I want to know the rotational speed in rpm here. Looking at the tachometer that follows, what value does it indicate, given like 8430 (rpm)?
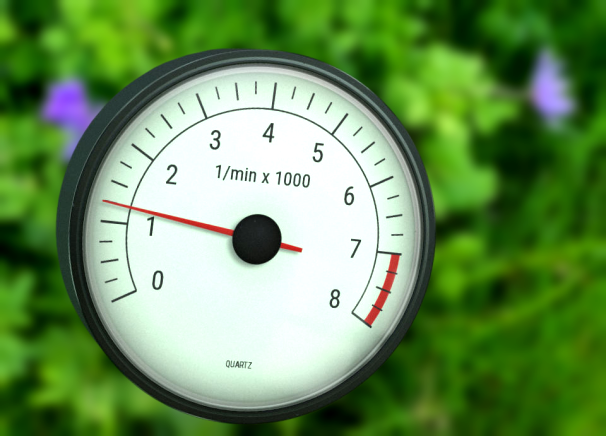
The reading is 1250 (rpm)
